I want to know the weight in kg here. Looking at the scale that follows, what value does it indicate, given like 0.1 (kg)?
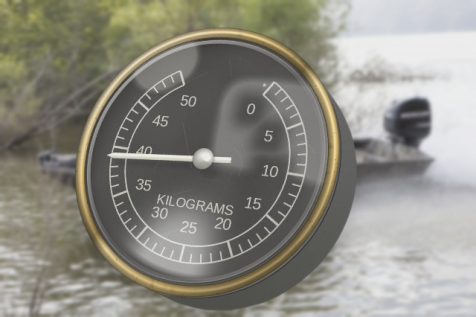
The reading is 39 (kg)
